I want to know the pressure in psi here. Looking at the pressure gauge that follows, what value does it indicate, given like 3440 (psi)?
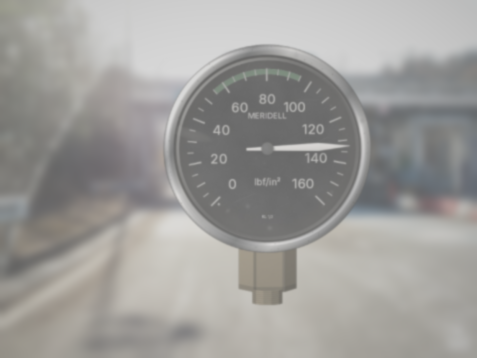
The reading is 132.5 (psi)
